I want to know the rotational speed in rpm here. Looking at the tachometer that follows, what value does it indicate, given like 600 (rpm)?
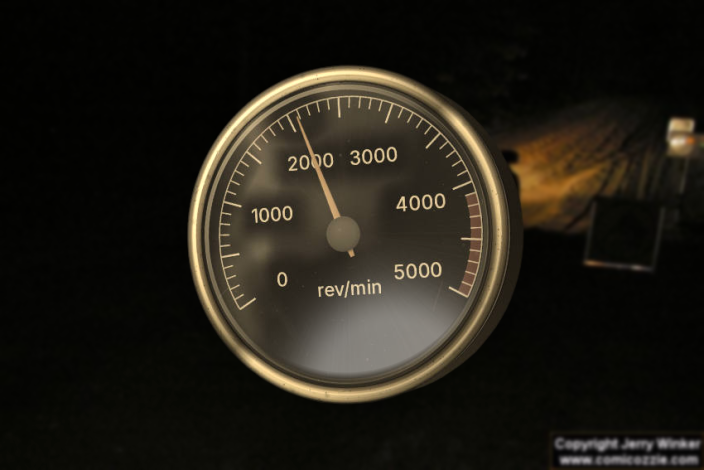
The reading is 2100 (rpm)
